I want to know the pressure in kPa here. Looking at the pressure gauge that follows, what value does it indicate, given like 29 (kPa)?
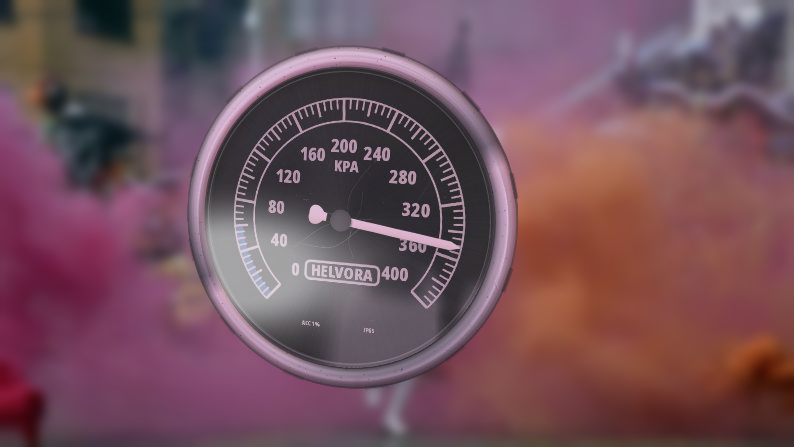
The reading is 350 (kPa)
